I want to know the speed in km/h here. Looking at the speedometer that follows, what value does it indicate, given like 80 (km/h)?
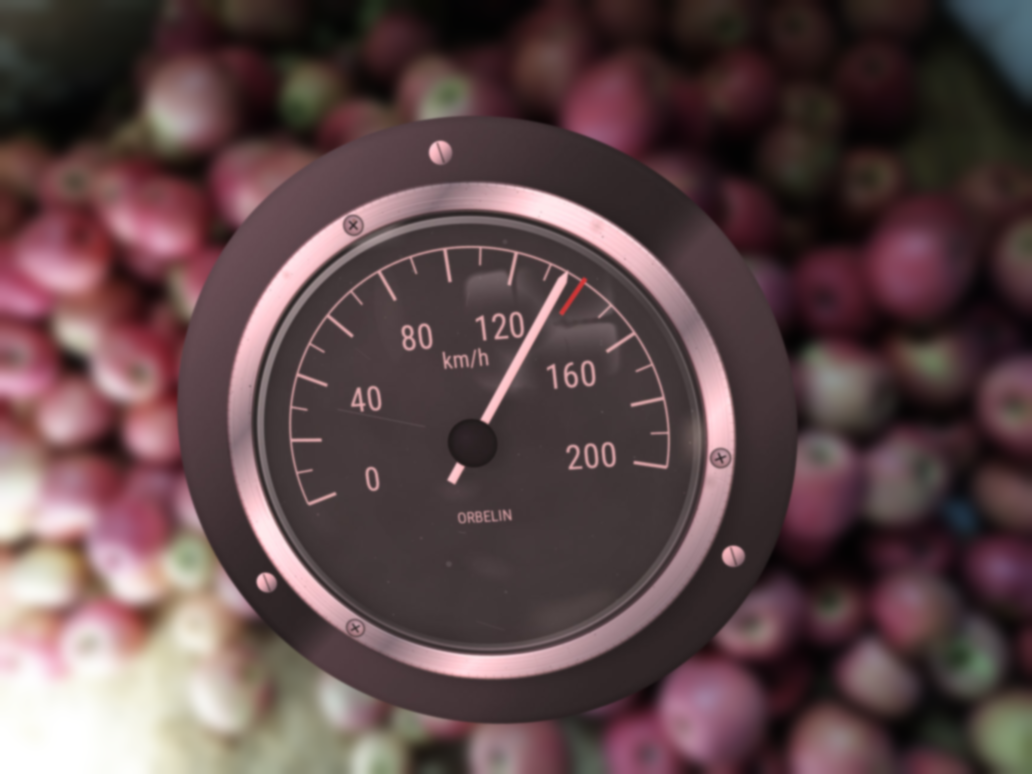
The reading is 135 (km/h)
